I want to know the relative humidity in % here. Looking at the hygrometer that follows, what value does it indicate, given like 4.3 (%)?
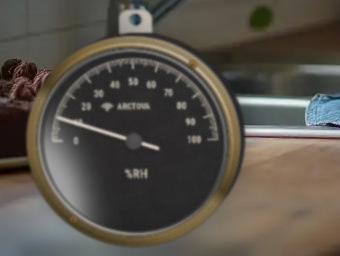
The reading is 10 (%)
